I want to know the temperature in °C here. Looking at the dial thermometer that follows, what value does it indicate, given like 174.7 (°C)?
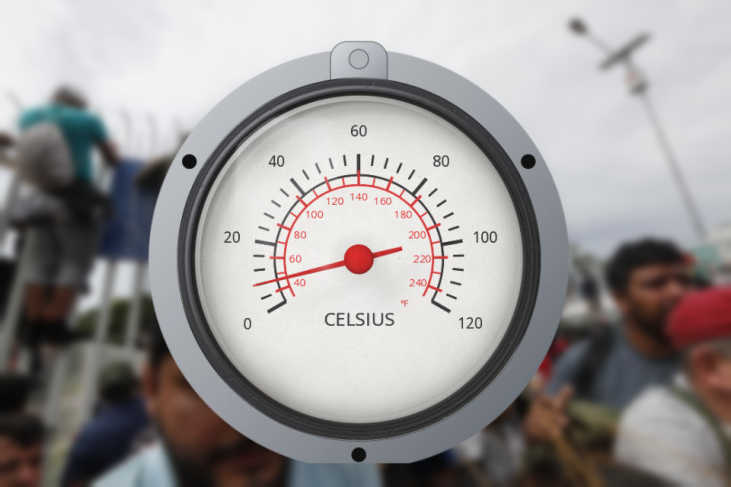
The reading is 8 (°C)
